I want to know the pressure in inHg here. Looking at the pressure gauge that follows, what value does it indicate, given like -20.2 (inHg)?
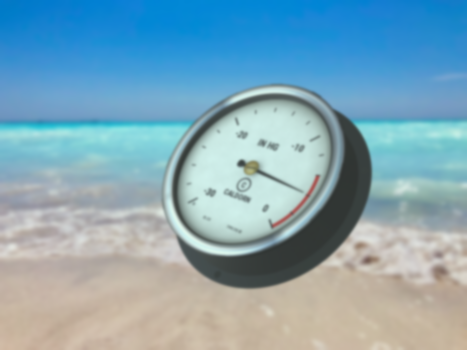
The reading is -4 (inHg)
